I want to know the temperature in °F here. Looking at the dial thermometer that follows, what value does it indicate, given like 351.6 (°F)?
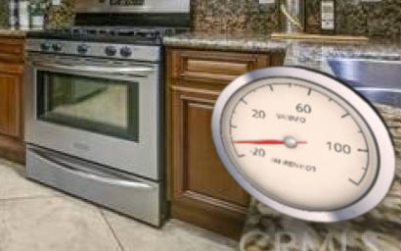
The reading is -10 (°F)
